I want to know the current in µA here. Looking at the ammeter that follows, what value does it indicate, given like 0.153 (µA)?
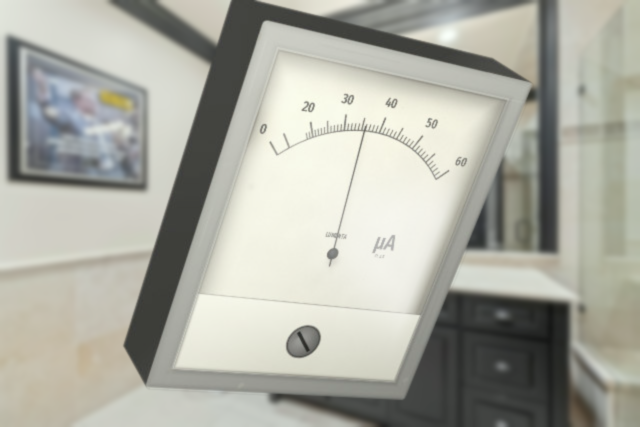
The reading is 35 (µA)
